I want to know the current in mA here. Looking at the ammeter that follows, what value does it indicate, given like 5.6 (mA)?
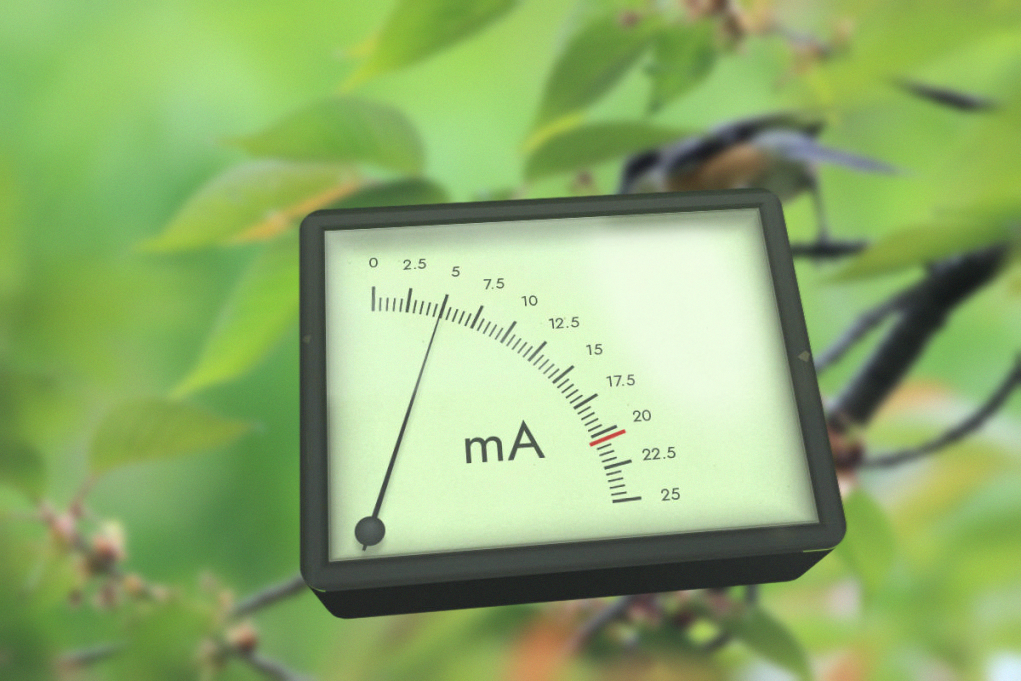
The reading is 5 (mA)
